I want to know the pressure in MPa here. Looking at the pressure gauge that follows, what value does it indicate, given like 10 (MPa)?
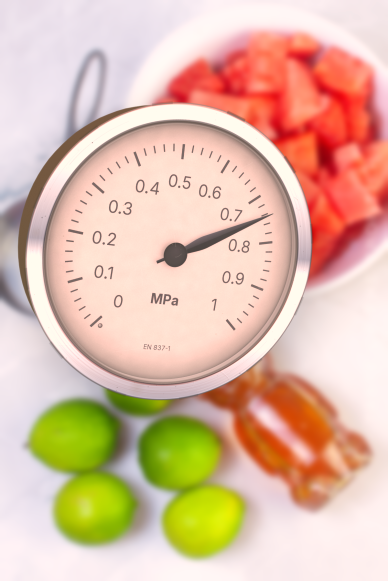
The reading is 0.74 (MPa)
